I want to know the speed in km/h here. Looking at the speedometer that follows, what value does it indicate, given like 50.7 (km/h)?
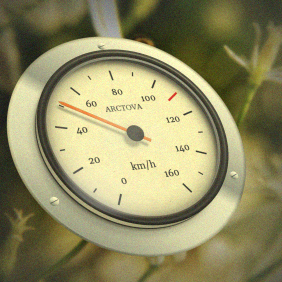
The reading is 50 (km/h)
